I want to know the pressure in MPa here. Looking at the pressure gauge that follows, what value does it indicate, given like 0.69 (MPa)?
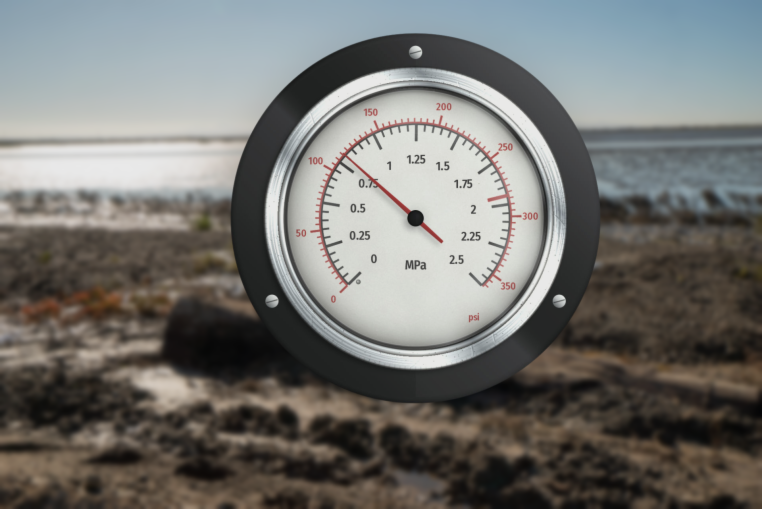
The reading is 0.8 (MPa)
